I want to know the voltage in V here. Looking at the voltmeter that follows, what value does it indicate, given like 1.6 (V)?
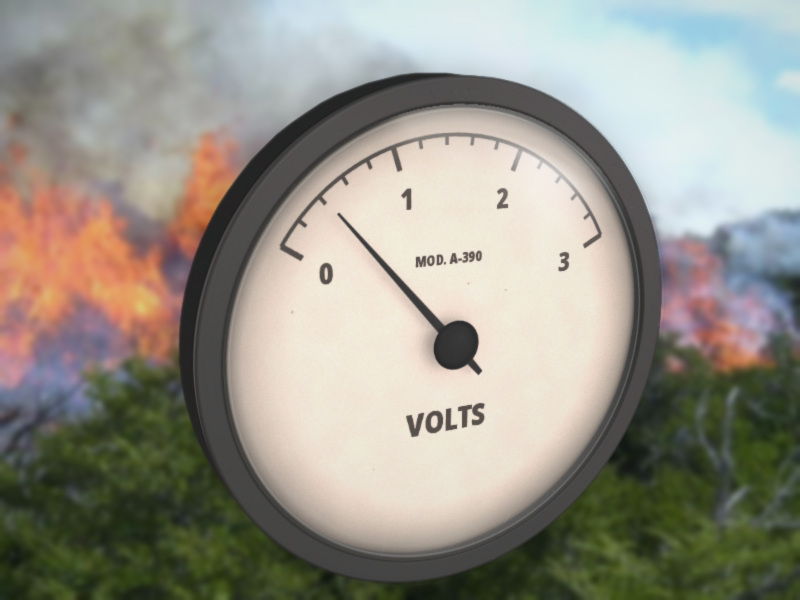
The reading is 0.4 (V)
